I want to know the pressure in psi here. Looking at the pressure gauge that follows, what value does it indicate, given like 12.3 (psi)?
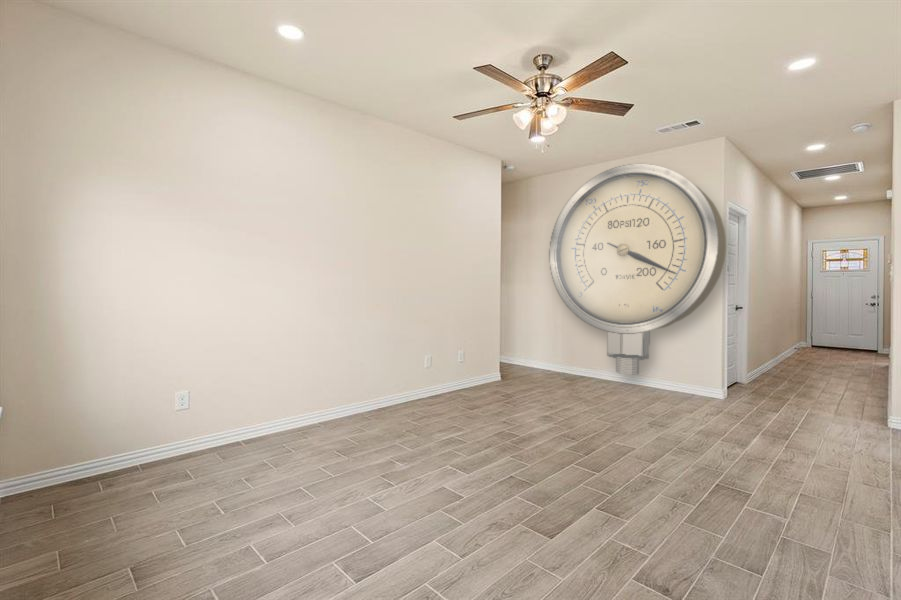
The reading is 185 (psi)
